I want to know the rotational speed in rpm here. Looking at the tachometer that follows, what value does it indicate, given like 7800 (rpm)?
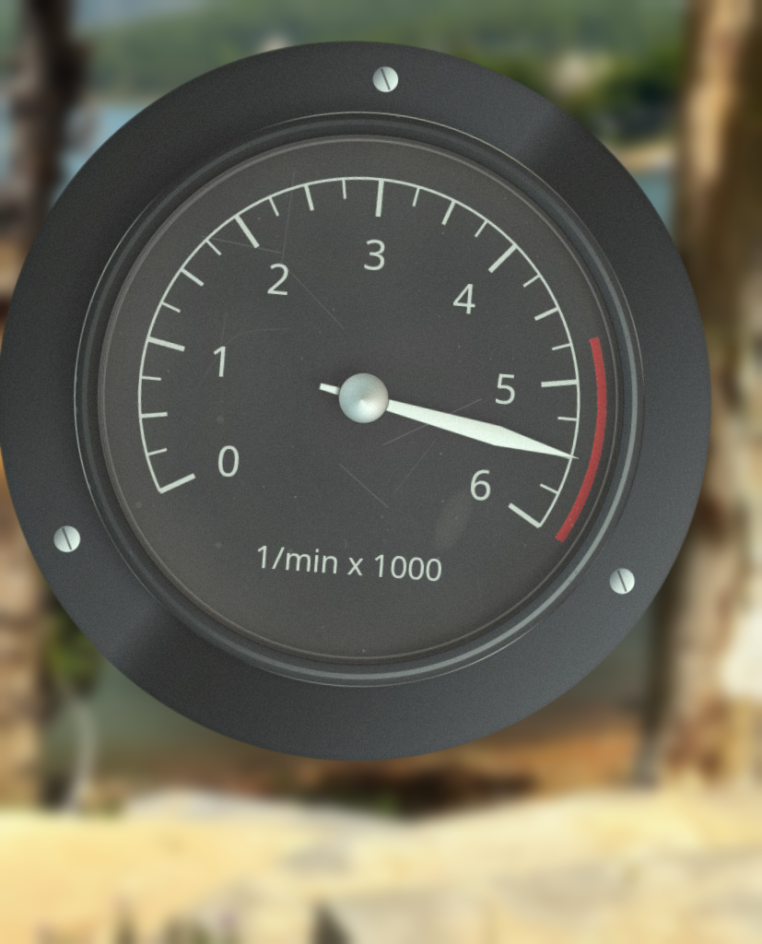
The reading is 5500 (rpm)
